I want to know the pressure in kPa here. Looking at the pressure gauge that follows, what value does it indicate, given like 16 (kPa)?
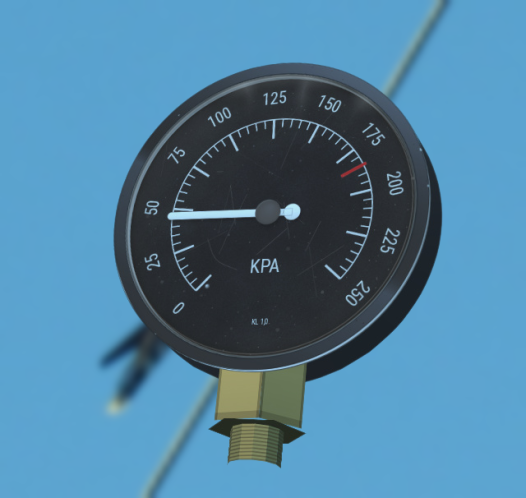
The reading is 45 (kPa)
